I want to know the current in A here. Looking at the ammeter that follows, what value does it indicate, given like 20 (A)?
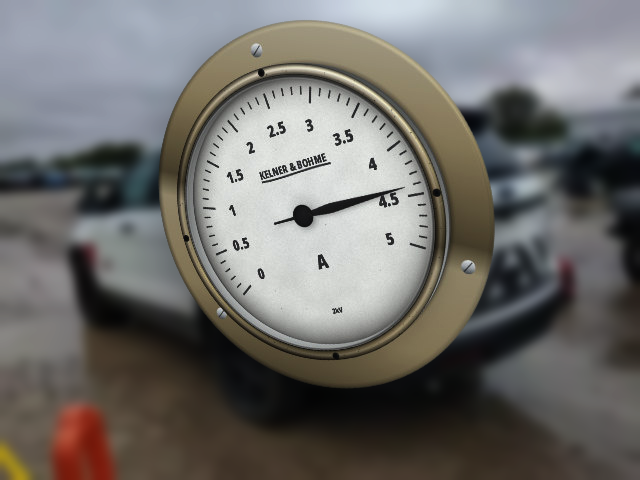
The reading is 4.4 (A)
